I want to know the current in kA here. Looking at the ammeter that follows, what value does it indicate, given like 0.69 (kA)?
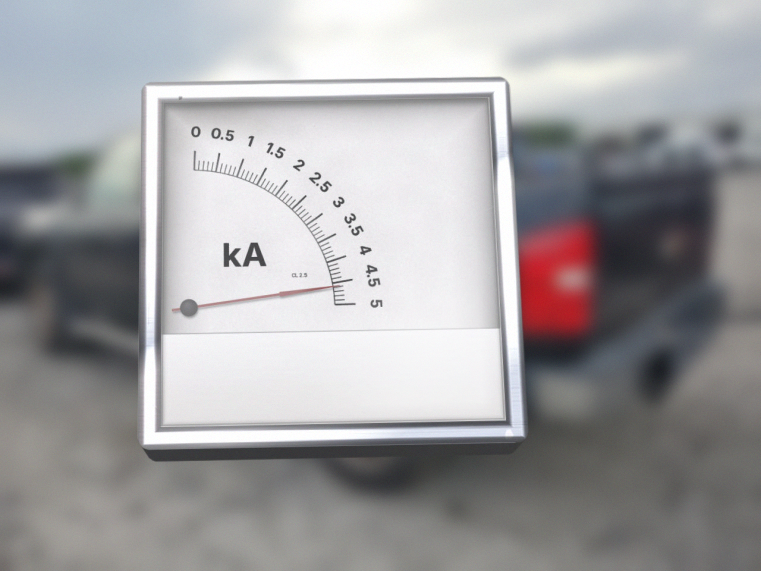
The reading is 4.6 (kA)
